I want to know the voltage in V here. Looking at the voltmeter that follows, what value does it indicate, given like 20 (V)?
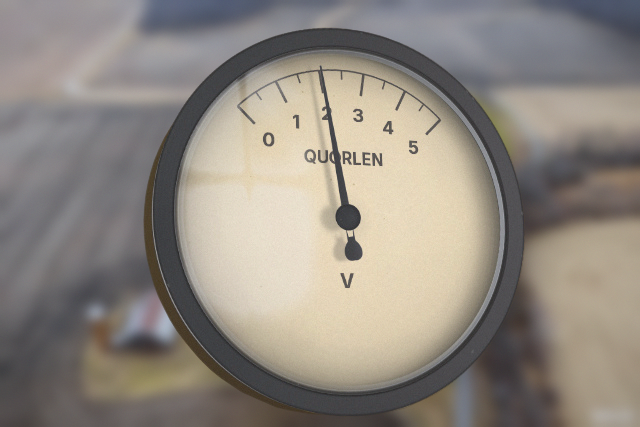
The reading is 2 (V)
